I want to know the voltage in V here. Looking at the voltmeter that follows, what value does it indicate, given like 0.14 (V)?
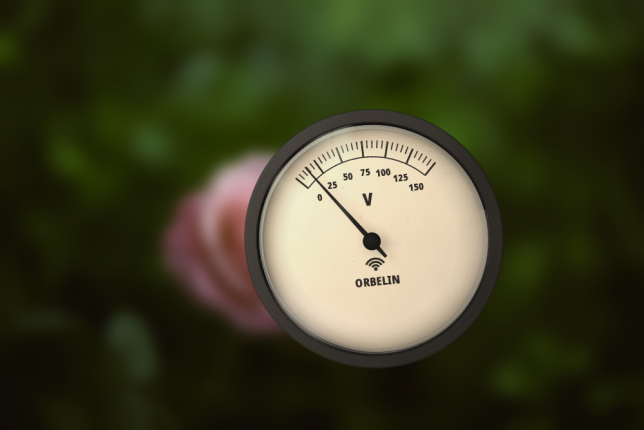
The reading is 15 (V)
